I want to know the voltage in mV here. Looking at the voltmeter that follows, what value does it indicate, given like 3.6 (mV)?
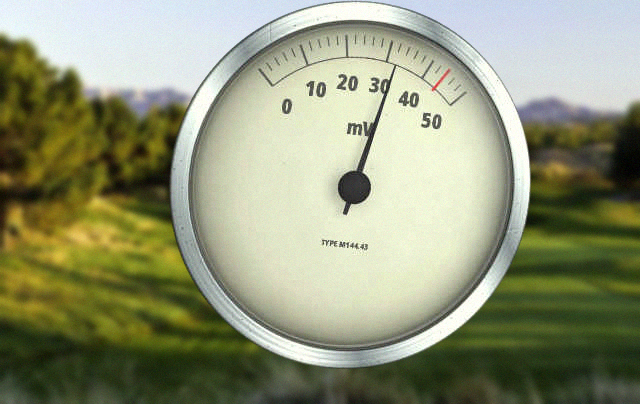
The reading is 32 (mV)
